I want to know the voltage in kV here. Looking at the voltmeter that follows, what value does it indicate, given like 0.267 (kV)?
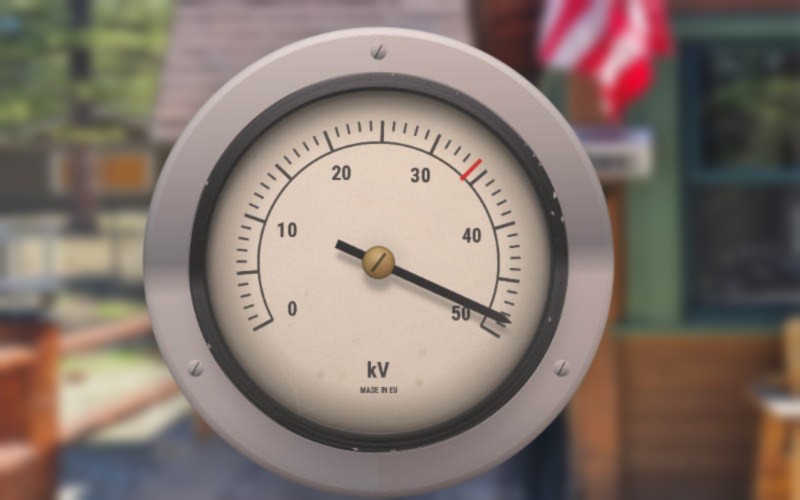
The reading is 48.5 (kV)
